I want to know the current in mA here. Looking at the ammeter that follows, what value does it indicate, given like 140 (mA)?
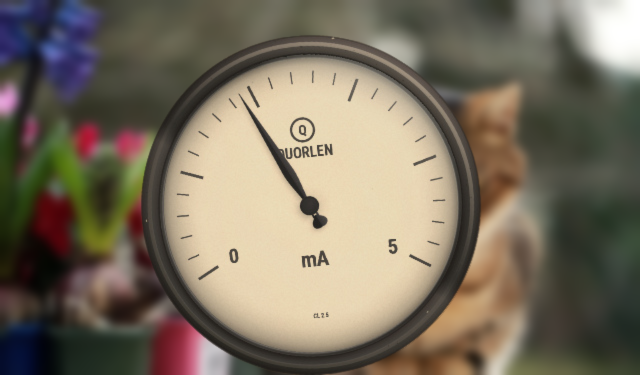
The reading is 1.9 (mA)
